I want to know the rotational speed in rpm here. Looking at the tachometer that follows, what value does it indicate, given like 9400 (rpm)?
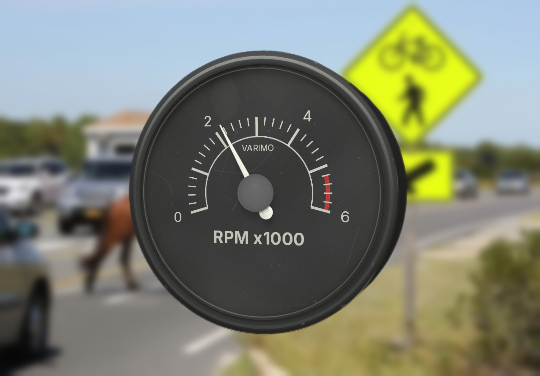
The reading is 2200 (rpm)
